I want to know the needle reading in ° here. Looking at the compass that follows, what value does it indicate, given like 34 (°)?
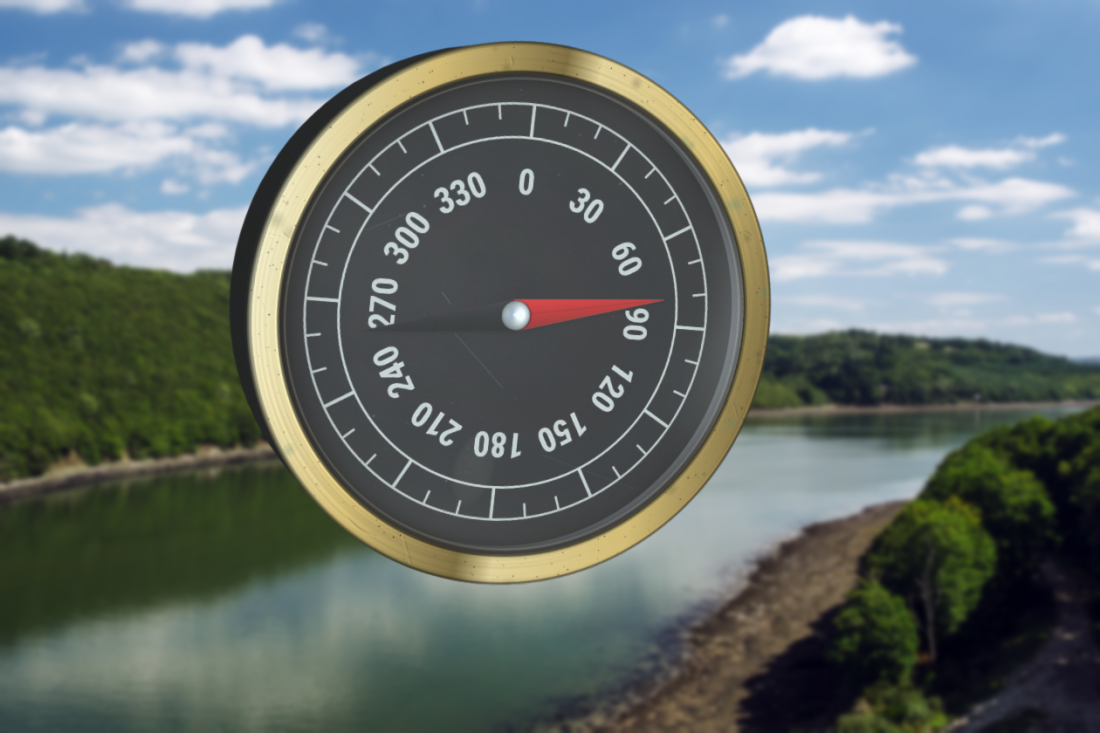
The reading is 80 (°)
